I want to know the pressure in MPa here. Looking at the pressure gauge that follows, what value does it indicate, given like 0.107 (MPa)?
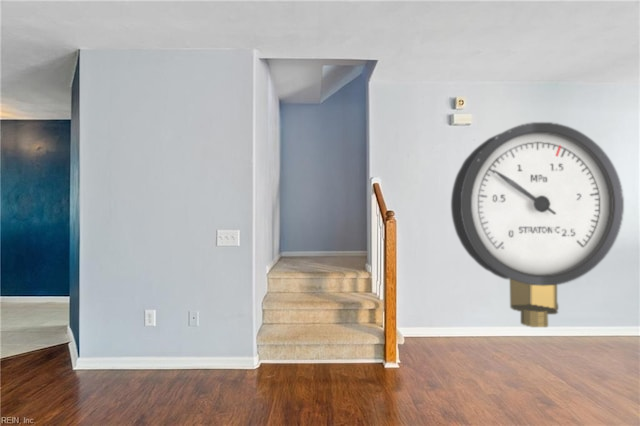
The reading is 0.75 (MPa)
